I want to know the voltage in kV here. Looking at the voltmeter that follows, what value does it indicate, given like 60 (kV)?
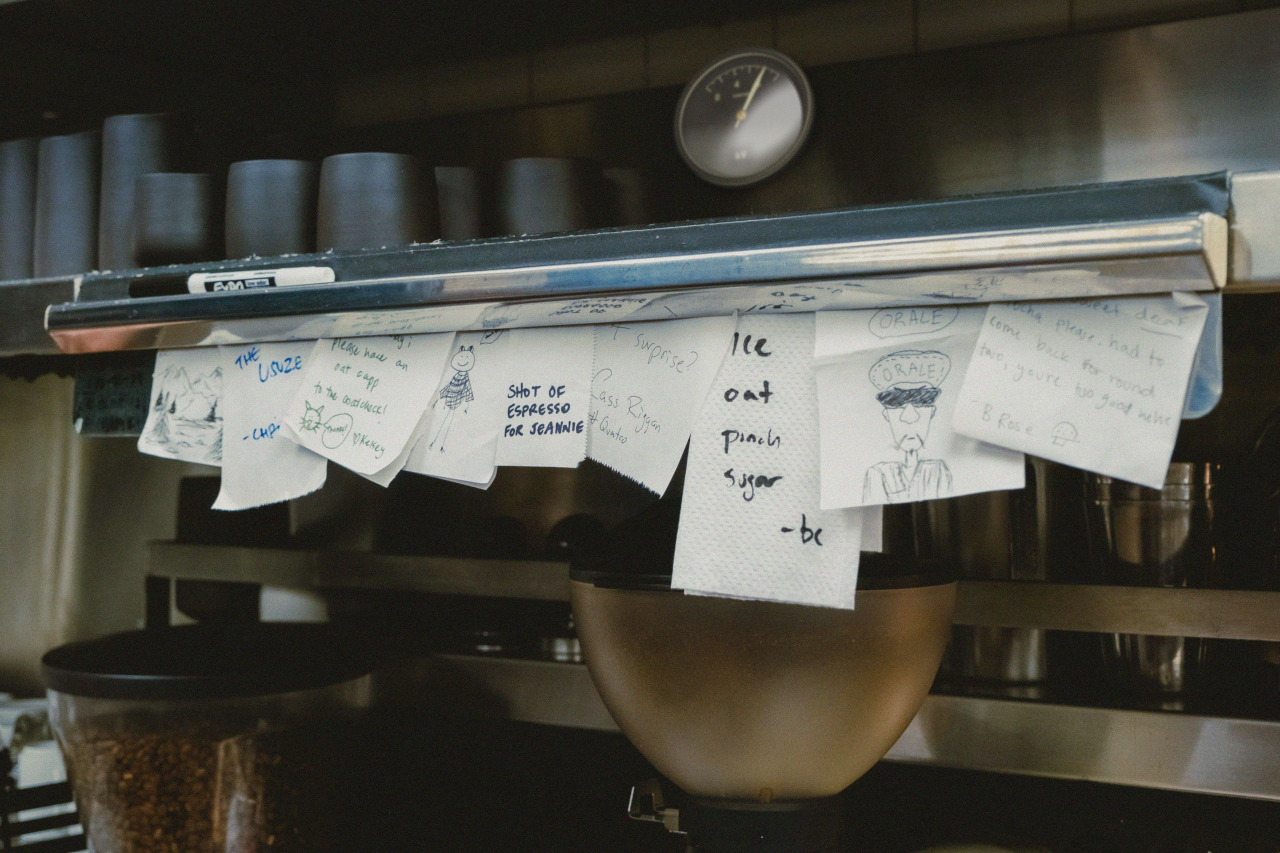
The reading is 8 (kV)
